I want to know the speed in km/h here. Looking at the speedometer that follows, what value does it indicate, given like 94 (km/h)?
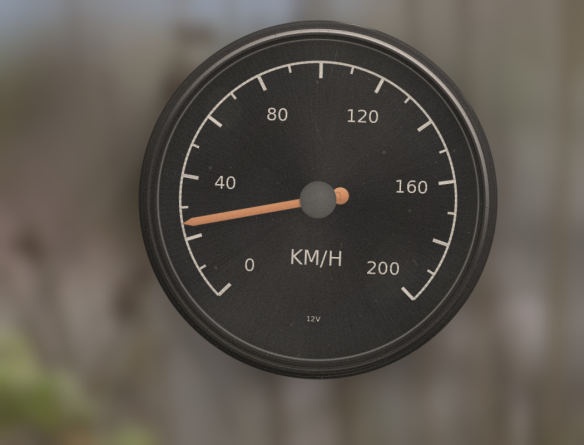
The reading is 25 (km/h)
